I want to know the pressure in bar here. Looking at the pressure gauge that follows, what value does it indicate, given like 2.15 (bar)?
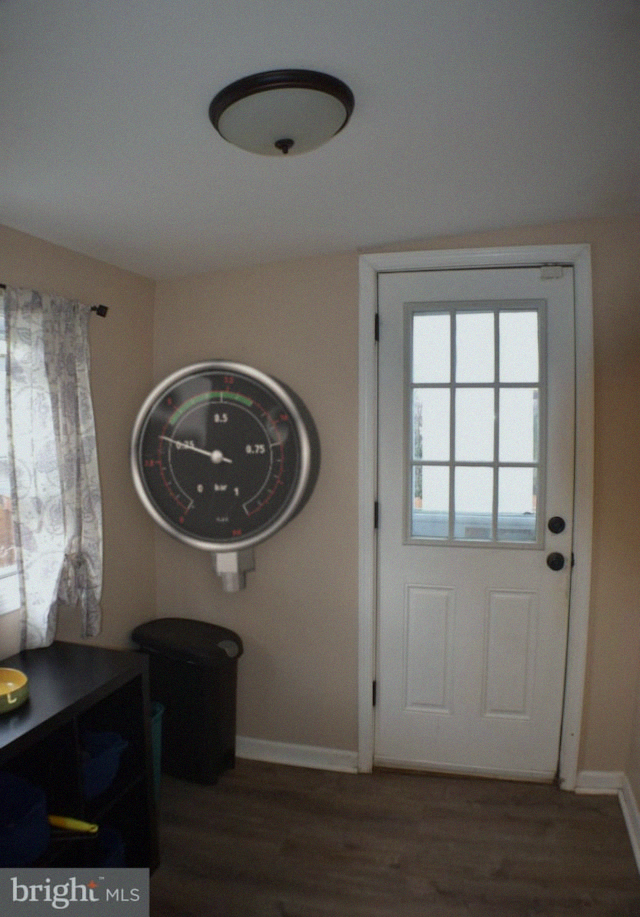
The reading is 0.25 (bar)
